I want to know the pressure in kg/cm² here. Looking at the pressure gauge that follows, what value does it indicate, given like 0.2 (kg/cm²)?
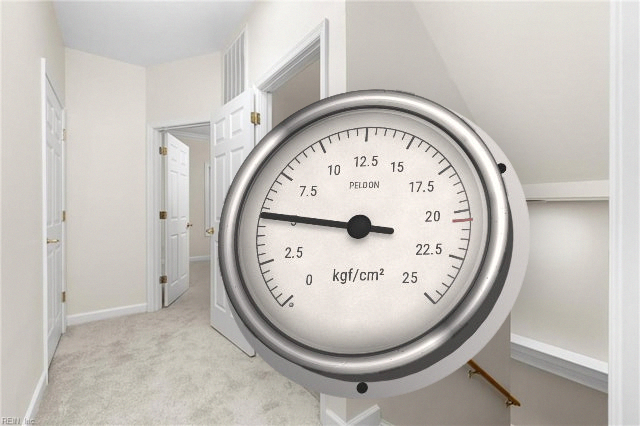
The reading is 5 (kg/cm²)
